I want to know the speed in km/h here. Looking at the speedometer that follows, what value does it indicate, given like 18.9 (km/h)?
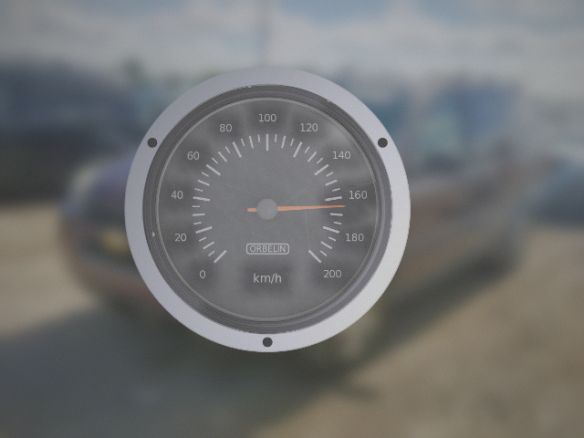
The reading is 165 (km/h)
